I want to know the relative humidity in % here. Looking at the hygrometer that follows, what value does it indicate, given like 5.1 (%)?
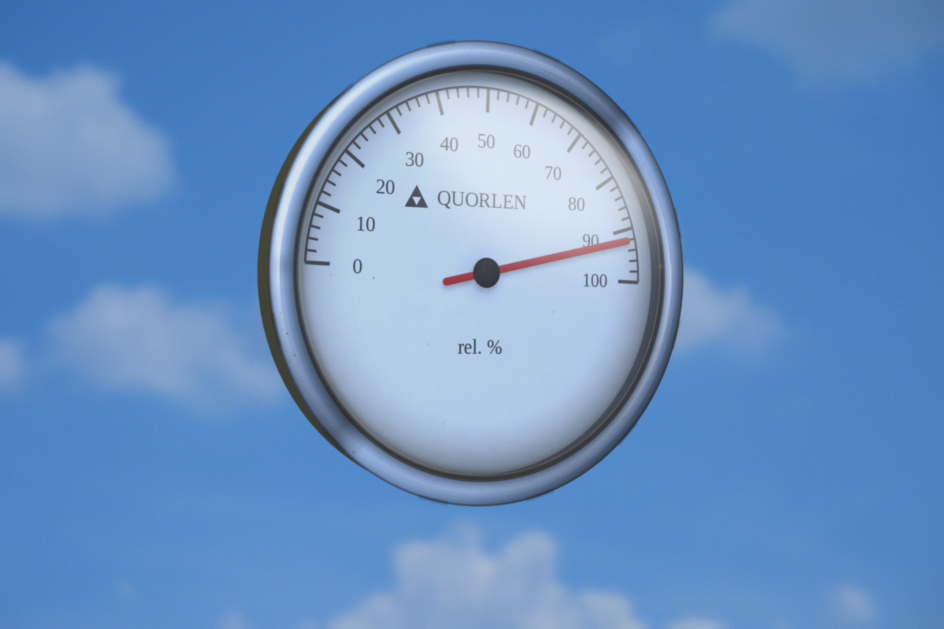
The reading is 92 (%)
